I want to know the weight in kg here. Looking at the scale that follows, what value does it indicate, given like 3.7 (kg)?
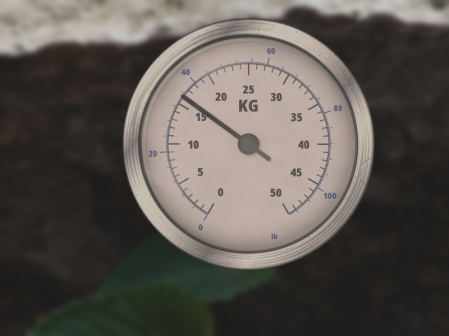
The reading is 16 (kg)
